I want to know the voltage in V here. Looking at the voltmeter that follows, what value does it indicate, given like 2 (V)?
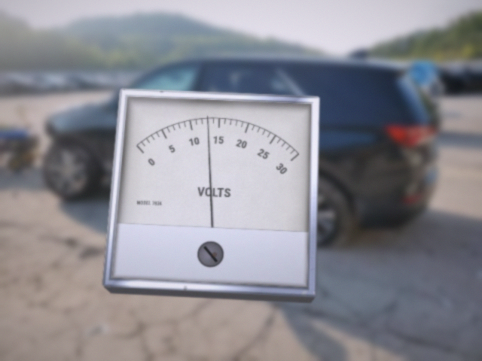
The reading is 13 (V)
